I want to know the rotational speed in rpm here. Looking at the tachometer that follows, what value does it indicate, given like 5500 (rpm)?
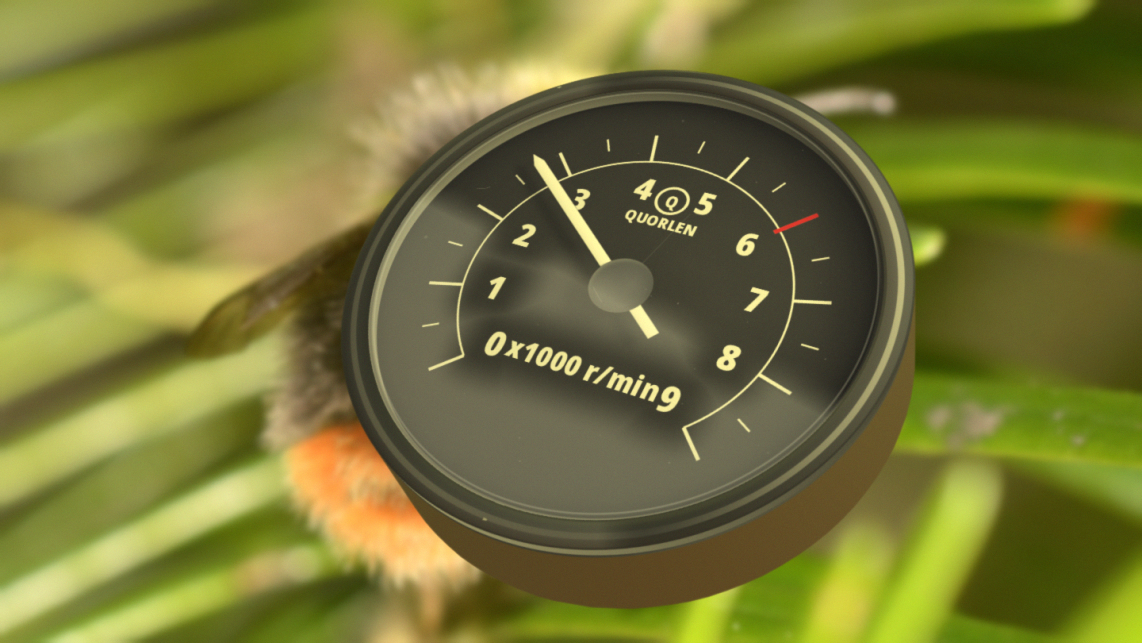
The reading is 2750 (rpm)
